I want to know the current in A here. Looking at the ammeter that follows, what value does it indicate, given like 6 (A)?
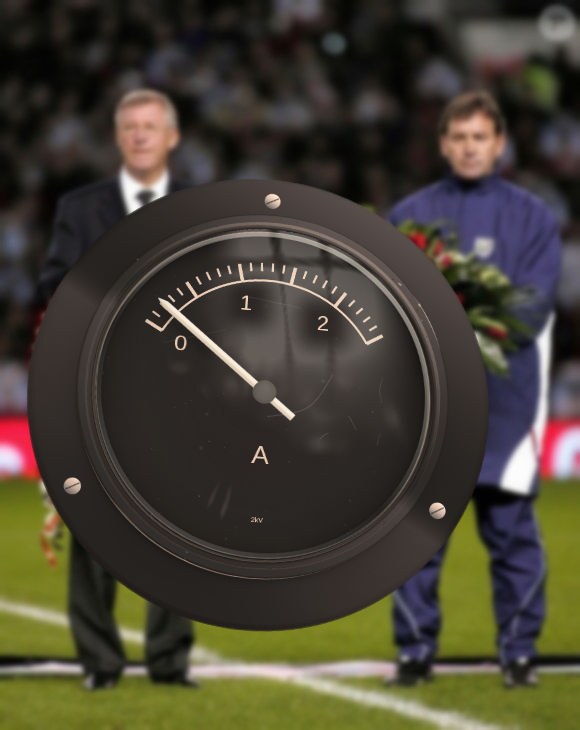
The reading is 0.2 (A)
